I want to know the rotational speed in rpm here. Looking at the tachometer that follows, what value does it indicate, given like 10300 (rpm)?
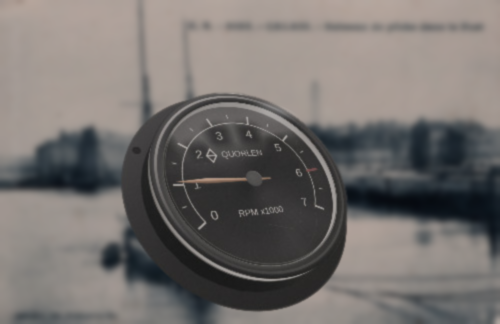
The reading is 1000 (rpm)
